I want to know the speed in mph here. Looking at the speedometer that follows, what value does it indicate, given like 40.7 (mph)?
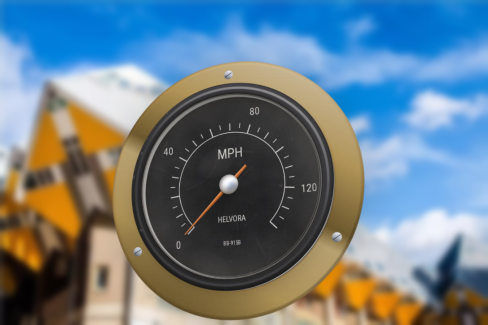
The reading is 0 (mph)
